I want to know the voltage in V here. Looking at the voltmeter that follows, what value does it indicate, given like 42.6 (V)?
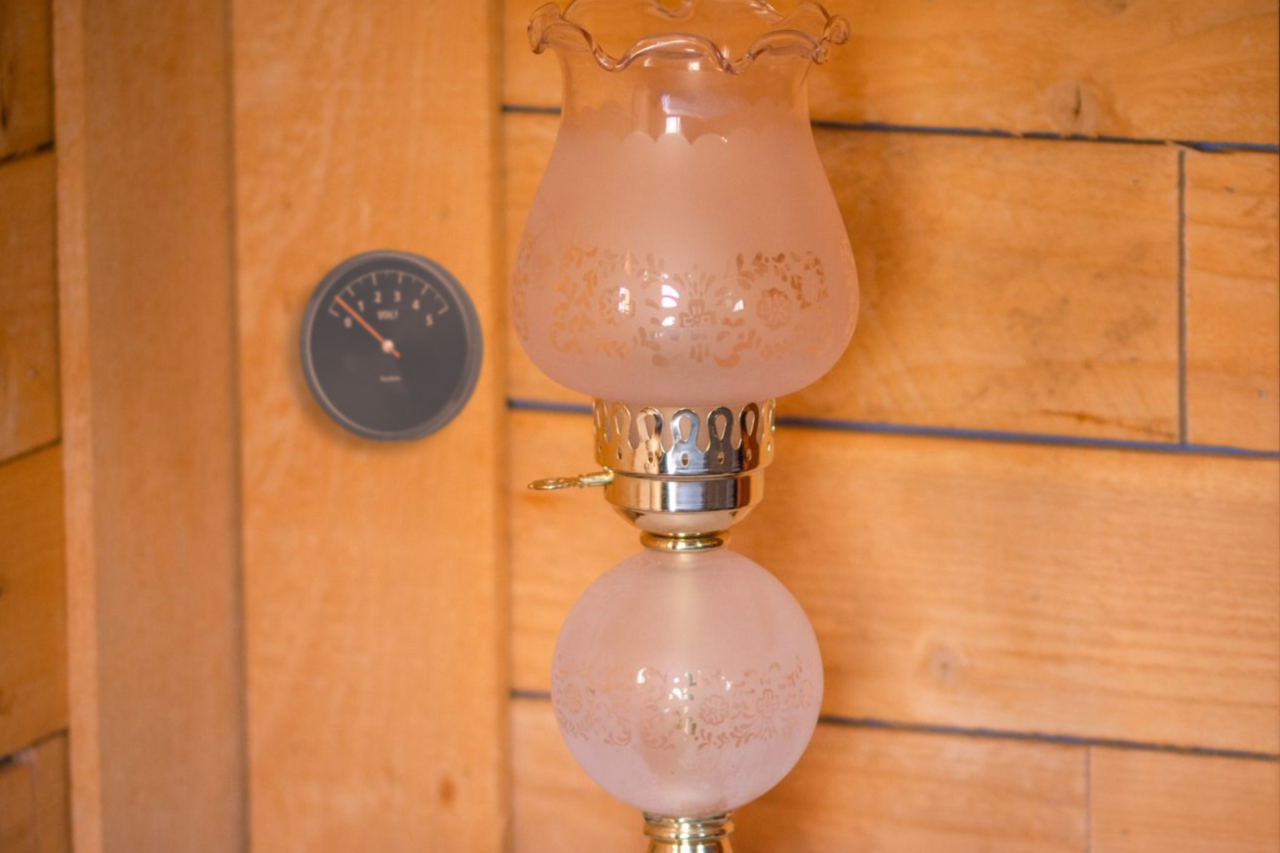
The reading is 0.5 (V)
